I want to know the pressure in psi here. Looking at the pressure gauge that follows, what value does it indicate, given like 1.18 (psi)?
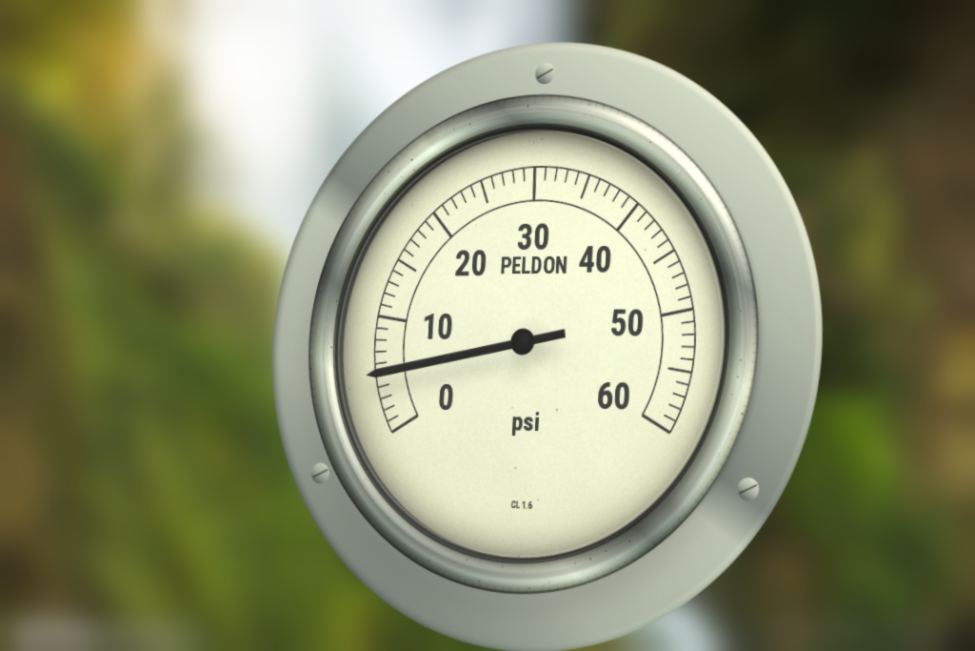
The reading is 5 (psi)
